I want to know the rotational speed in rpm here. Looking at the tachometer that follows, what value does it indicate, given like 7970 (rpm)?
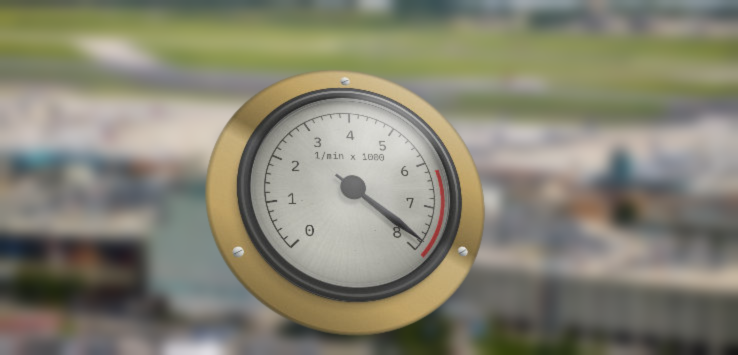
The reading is 7800 (rpm)
